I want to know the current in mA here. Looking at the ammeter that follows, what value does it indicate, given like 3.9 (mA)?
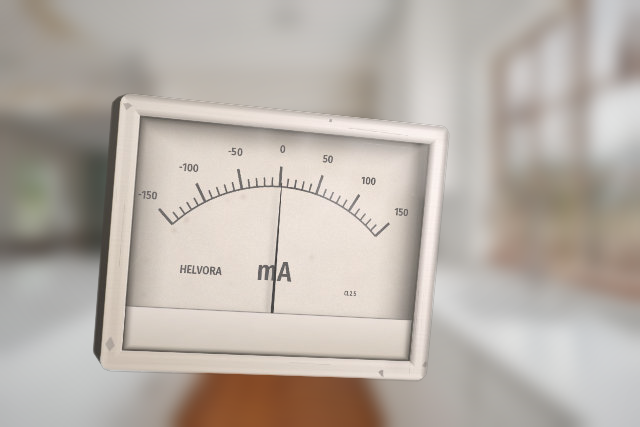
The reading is 0 (mA)
